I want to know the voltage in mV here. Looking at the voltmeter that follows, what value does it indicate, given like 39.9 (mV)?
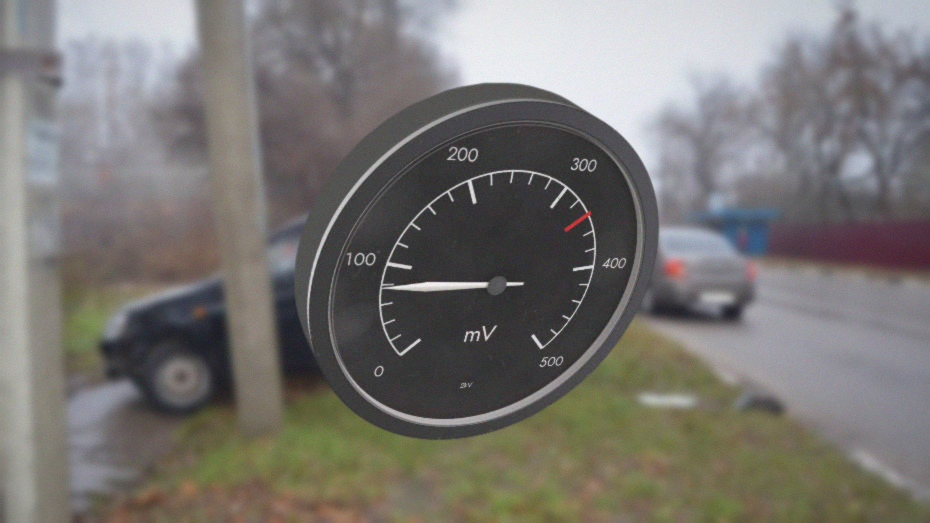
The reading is 80 (mV)
